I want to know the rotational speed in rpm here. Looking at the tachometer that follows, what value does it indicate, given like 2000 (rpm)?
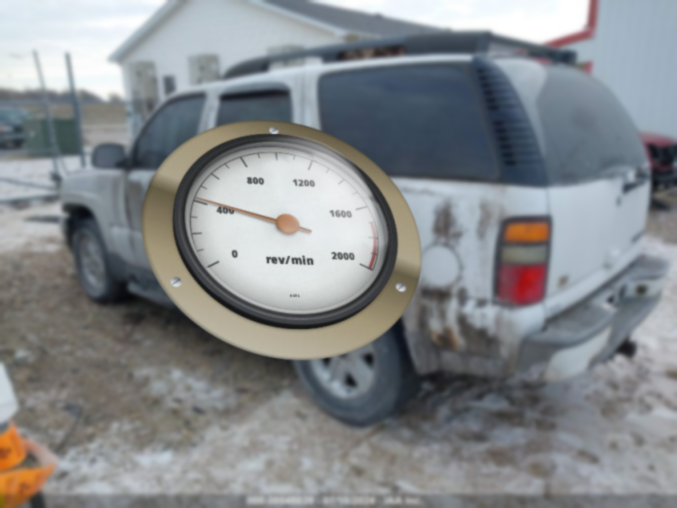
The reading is 400 (rpm)
